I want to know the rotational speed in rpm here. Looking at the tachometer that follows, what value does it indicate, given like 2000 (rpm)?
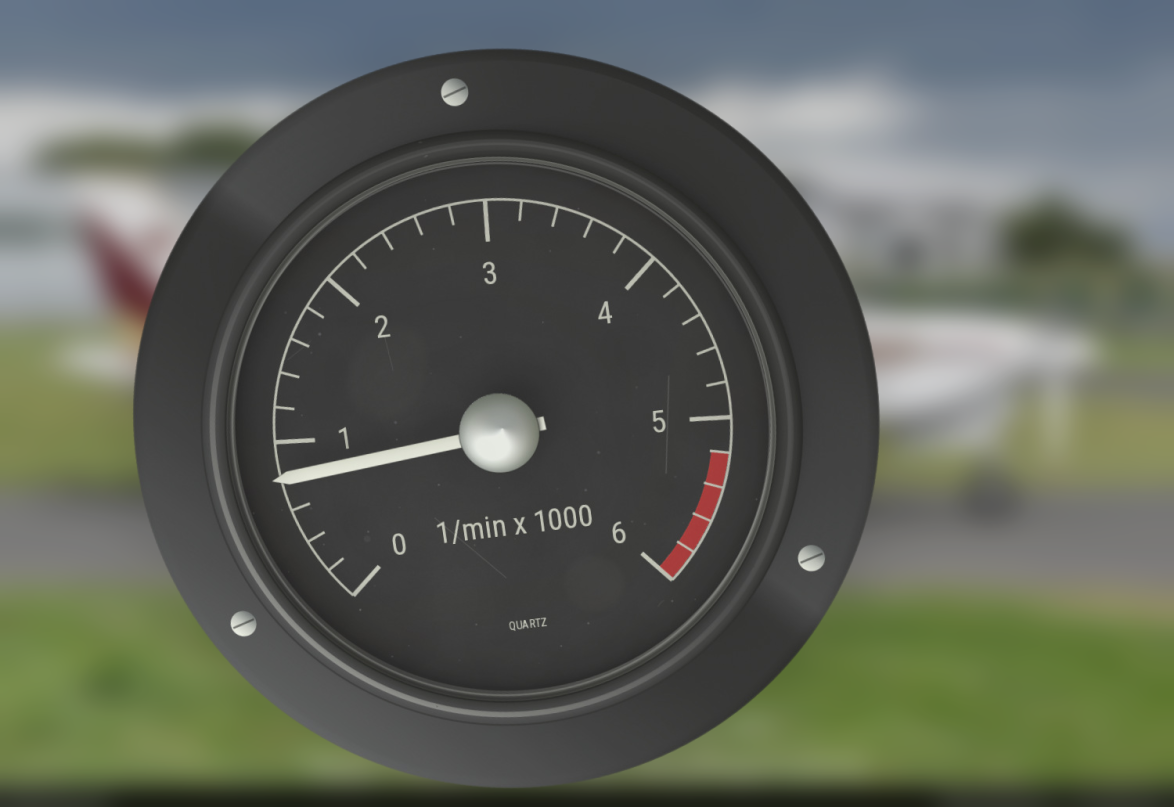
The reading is 800 (rpm)
